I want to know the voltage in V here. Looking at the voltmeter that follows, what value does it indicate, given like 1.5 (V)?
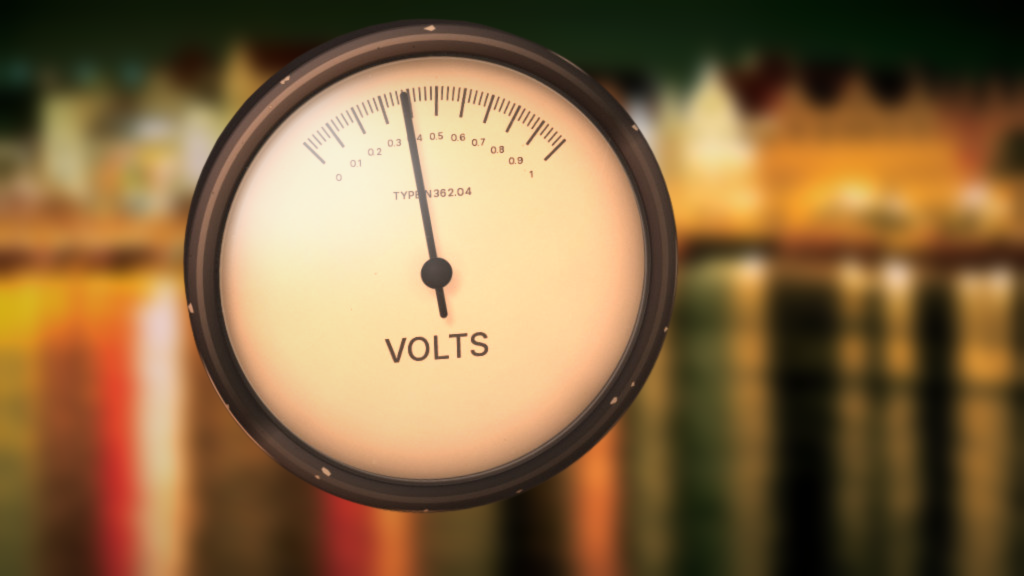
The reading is 0.38 (V)
